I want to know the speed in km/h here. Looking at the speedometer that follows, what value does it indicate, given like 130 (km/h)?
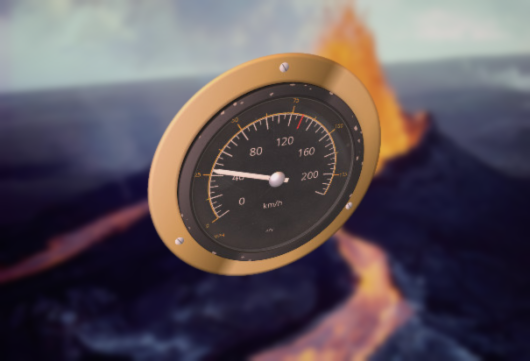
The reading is 45 (km/h)
